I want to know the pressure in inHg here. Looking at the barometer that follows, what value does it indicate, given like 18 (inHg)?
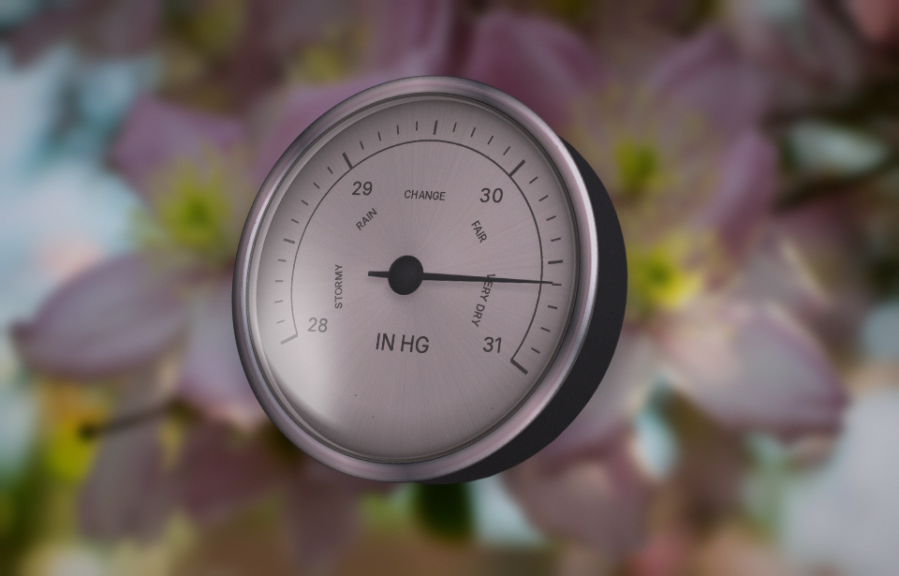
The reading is 30.6 (inHg)
